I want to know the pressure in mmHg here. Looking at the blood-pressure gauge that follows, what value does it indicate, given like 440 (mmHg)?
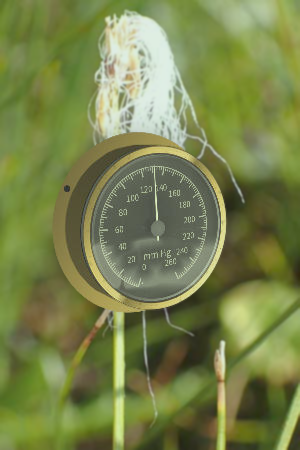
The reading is 130 (mmHg)
